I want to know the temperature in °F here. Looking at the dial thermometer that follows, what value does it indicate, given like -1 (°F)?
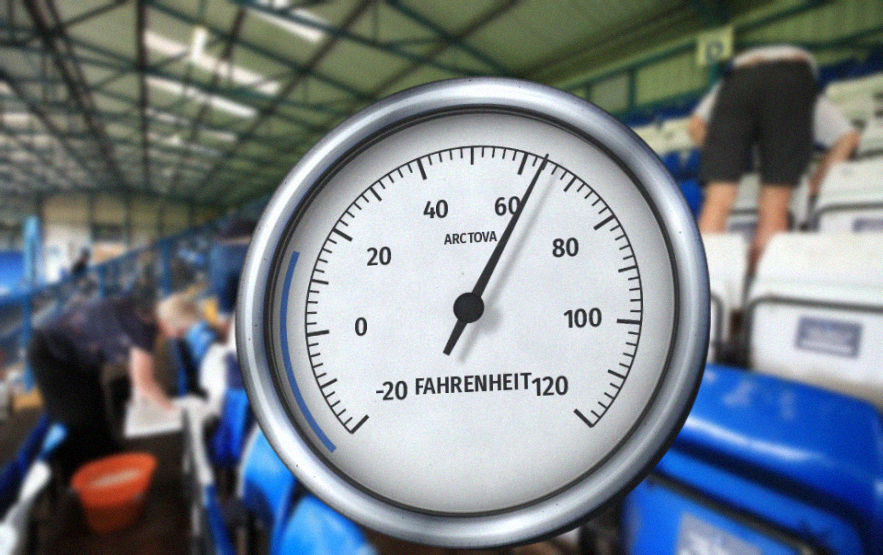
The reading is 64 (°F)
